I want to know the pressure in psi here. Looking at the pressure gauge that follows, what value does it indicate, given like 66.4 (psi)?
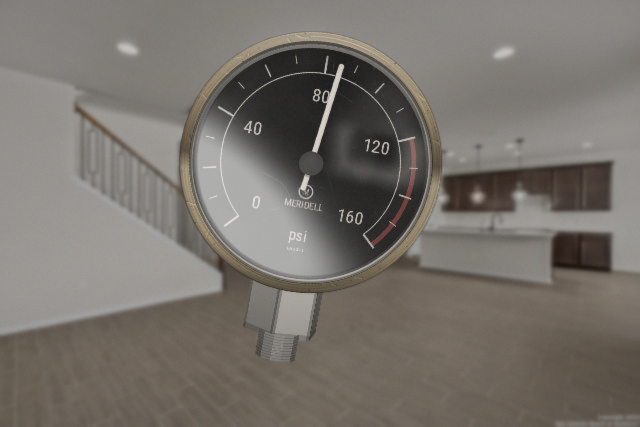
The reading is 85 (psi)
